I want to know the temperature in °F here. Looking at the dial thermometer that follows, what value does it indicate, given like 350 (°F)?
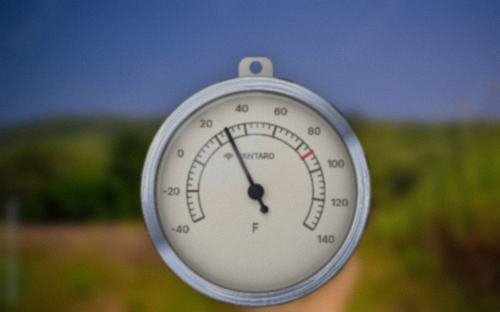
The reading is 28 (°F)
